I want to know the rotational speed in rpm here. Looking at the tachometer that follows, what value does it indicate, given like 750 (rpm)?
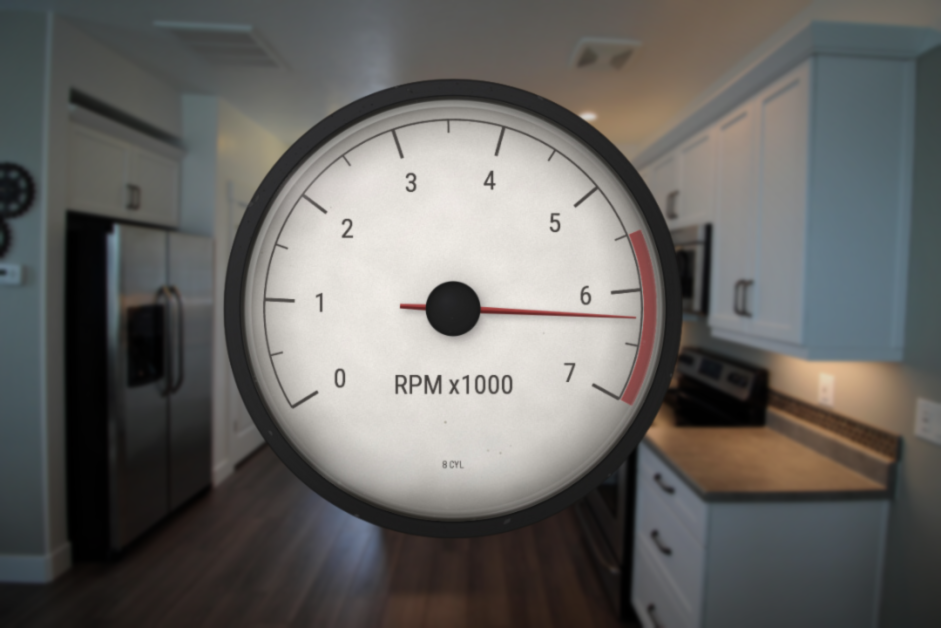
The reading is 6250 (rpm)
